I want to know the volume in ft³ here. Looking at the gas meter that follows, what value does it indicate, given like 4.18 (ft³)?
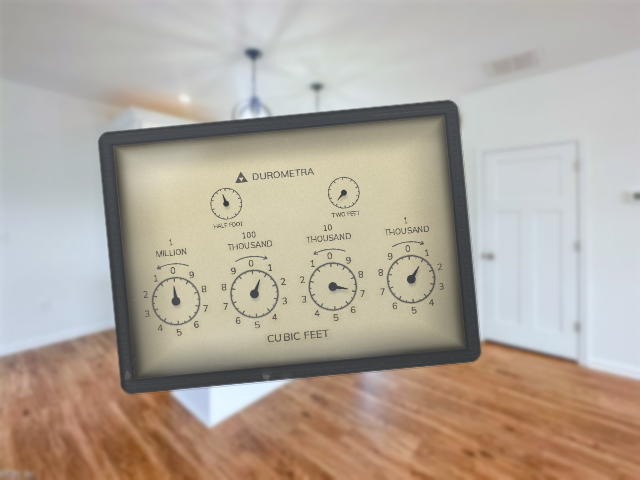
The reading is 7100 (ft³)
